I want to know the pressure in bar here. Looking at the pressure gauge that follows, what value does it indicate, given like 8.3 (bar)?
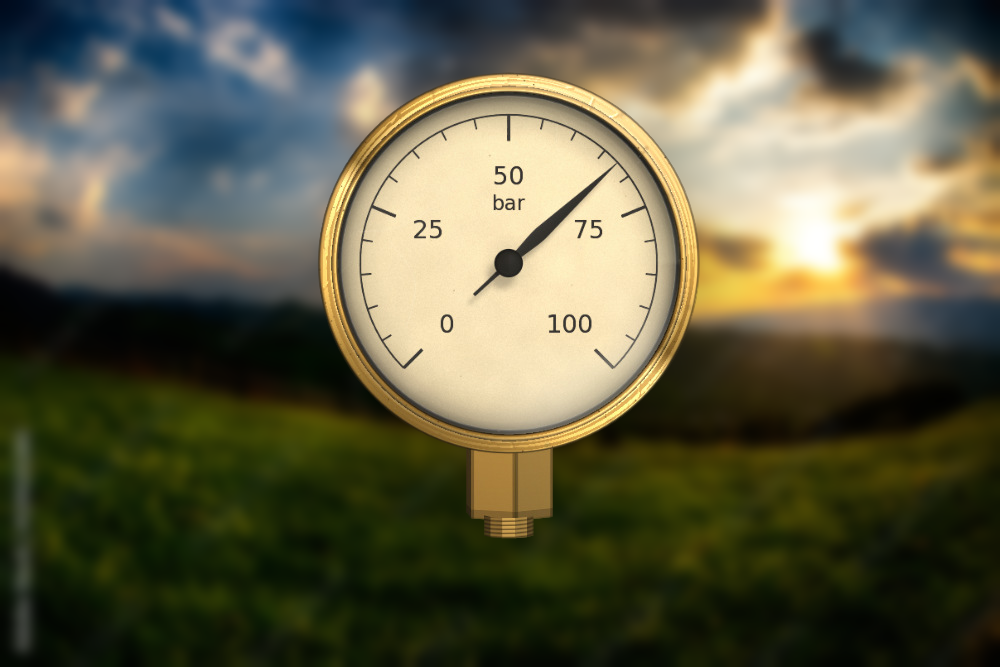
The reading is 67.5 (bar)
